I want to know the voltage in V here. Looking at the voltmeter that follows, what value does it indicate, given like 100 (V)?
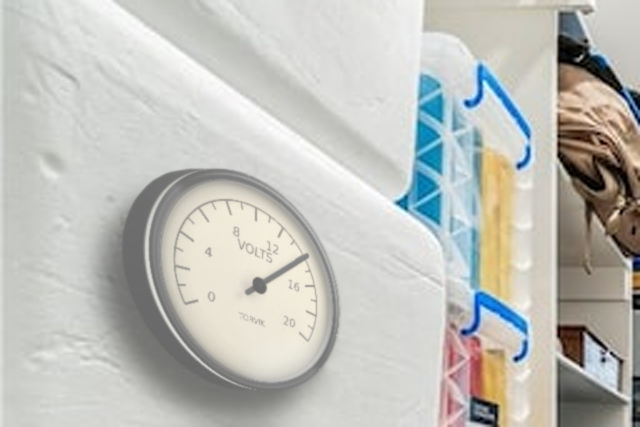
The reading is 14 (V)
